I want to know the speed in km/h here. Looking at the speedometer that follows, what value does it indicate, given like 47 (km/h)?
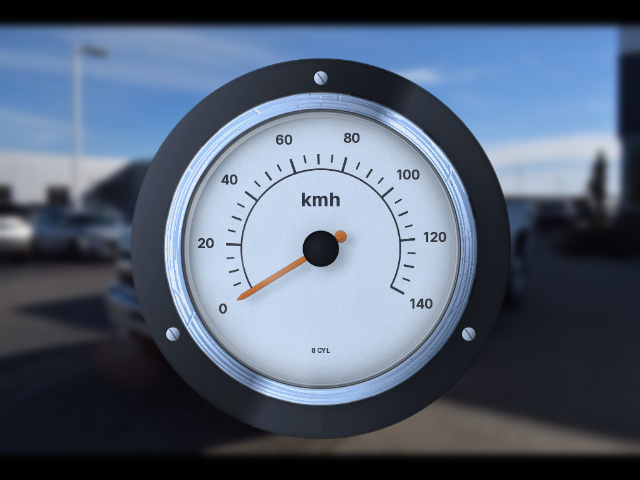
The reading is 0 (km/h)
